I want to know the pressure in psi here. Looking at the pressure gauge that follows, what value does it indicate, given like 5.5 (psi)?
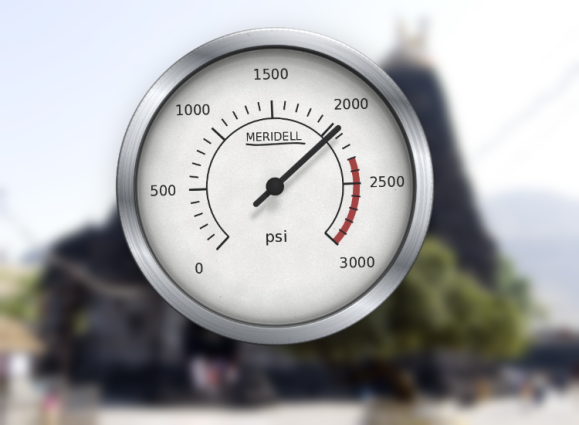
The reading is 2050 (psi)
